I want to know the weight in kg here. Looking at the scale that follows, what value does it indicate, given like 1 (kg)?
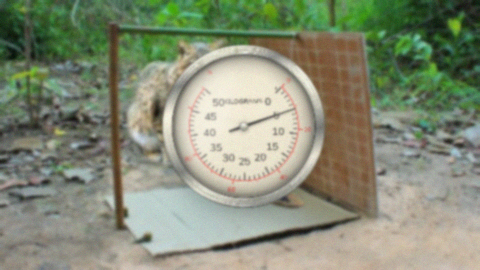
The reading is 5 (kg)
